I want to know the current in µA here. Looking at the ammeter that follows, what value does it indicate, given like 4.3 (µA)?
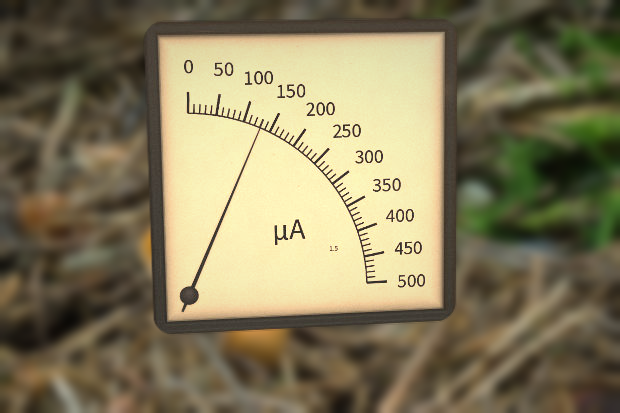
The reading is 130 (µA)
